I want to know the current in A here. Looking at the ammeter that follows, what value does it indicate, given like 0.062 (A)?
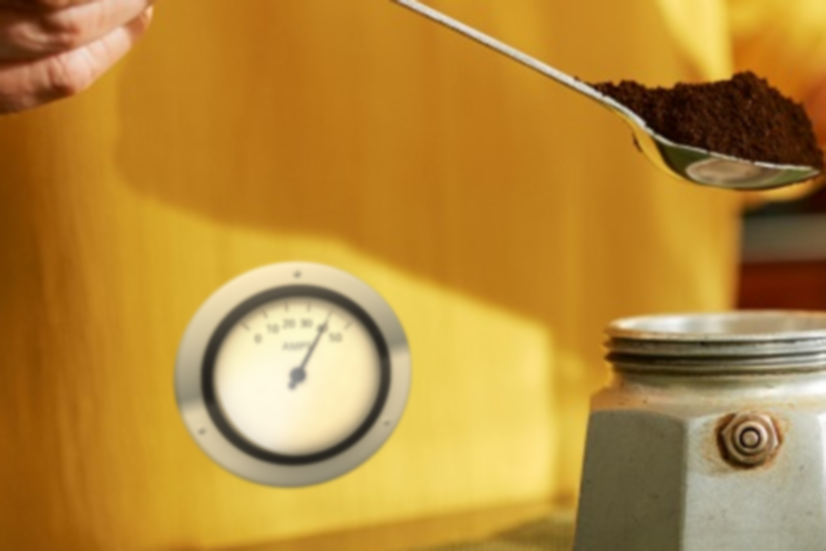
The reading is 40 (A)
